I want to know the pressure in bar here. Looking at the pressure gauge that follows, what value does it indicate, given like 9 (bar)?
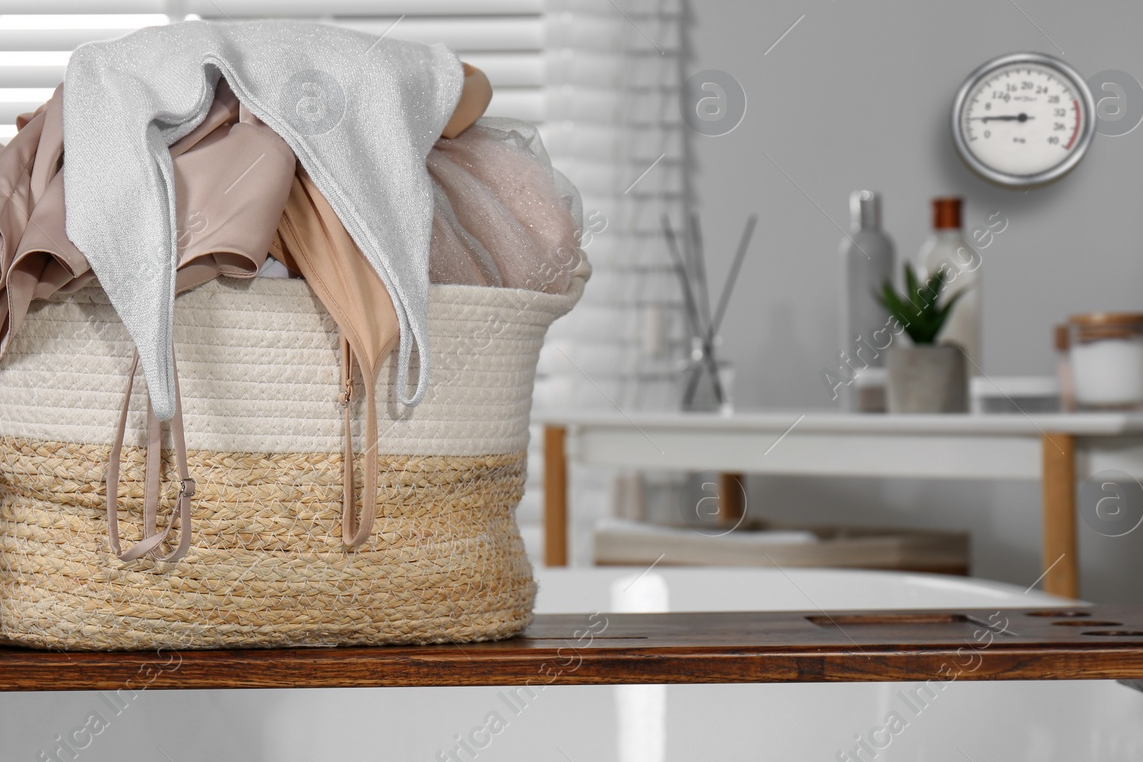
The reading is 4 (bar)
